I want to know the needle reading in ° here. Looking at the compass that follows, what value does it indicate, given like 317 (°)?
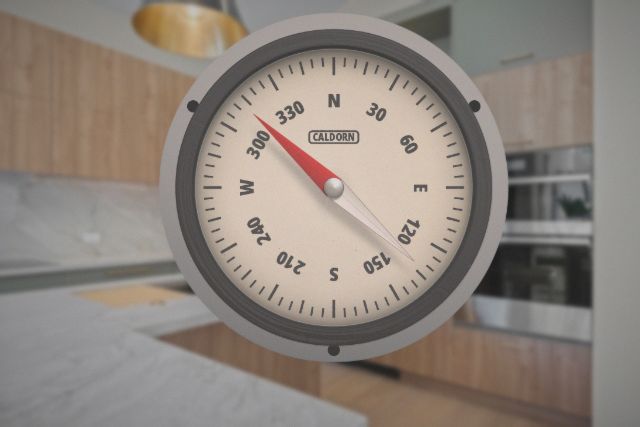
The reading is 312.5 (°)
